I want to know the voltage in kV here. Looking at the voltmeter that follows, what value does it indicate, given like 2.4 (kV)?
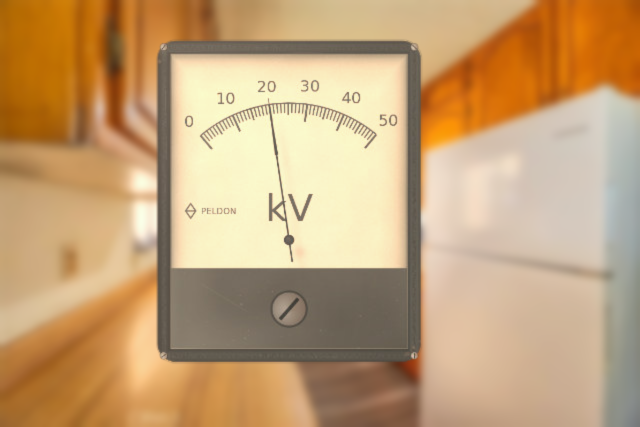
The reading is 20 (kV)
